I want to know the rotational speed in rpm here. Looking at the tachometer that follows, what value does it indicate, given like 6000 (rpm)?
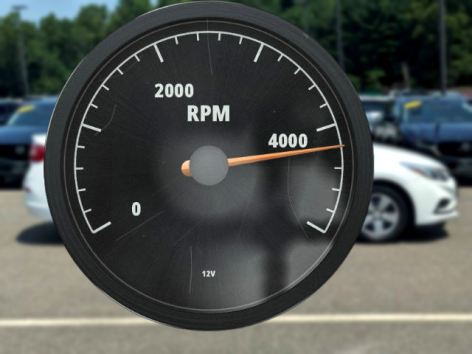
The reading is 4200 (rpm)
